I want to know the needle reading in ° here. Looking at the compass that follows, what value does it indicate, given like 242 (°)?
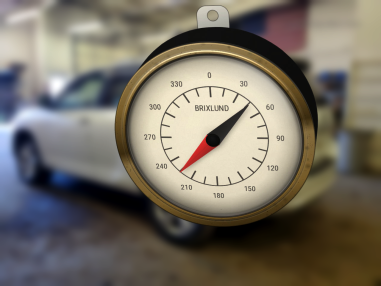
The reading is 225 (°)
